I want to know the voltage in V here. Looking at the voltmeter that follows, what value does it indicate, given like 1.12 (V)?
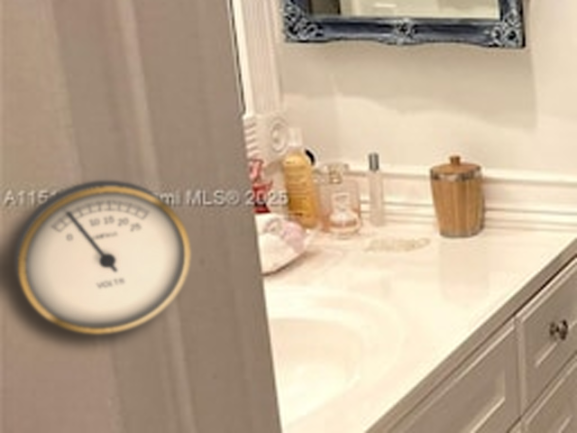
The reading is 5 (V)
